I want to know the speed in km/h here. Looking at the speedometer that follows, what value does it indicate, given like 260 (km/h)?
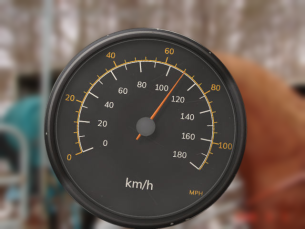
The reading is 110 (km/h)
